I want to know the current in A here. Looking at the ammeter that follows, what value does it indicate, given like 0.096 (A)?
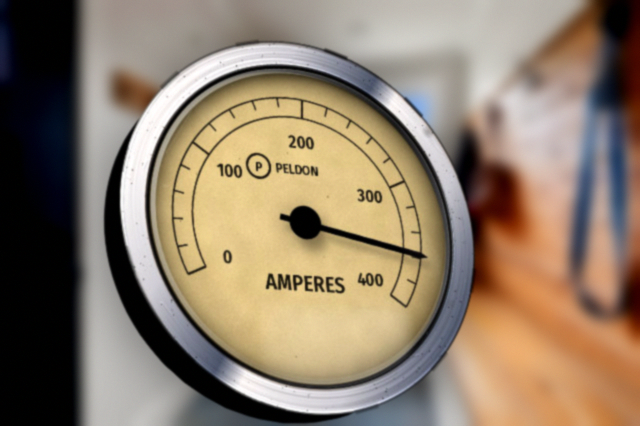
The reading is 360 (A)
